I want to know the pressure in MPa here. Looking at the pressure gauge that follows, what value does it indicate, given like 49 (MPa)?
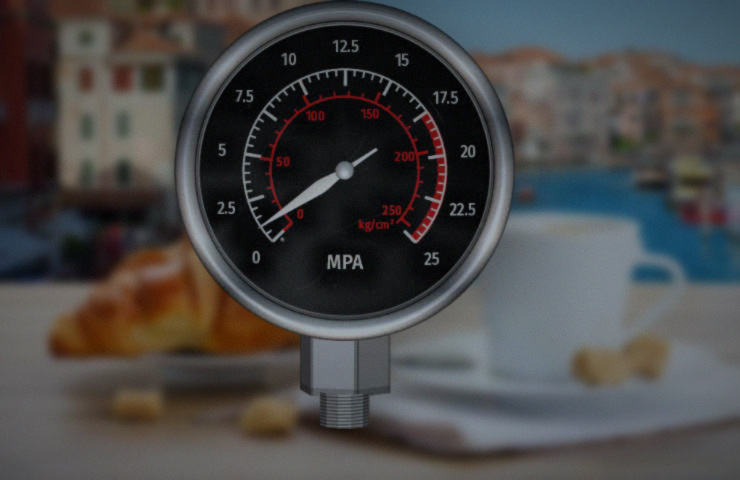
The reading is 1 (MPa)
